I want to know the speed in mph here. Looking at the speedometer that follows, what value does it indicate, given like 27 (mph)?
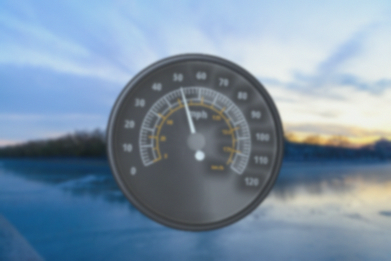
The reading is 50 (mph)
